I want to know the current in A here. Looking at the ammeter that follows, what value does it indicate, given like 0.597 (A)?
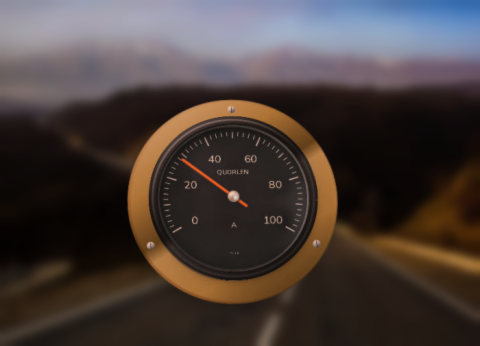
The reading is 28 (A)
